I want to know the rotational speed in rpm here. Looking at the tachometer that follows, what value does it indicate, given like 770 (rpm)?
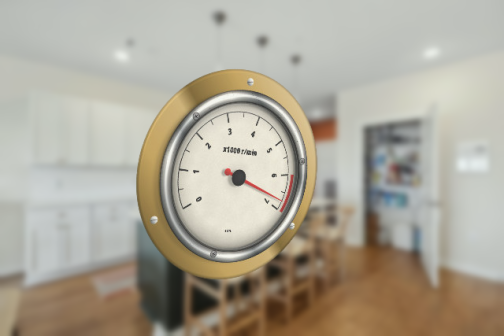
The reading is 6750 (rpm)
